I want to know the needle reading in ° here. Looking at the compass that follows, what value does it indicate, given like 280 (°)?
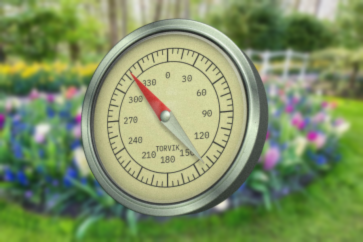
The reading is 320 (°)
